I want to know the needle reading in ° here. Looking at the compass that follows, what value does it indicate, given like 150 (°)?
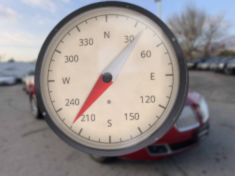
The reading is 220 (°)
